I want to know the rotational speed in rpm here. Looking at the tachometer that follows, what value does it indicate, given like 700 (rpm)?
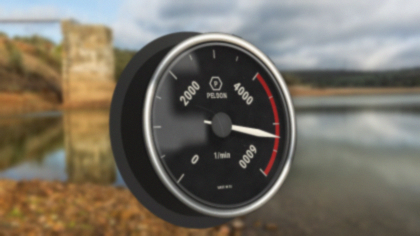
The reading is 5250 (rpm)
